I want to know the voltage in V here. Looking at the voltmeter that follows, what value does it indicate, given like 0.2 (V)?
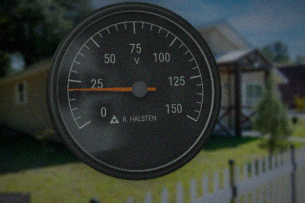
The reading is 20 (V)
